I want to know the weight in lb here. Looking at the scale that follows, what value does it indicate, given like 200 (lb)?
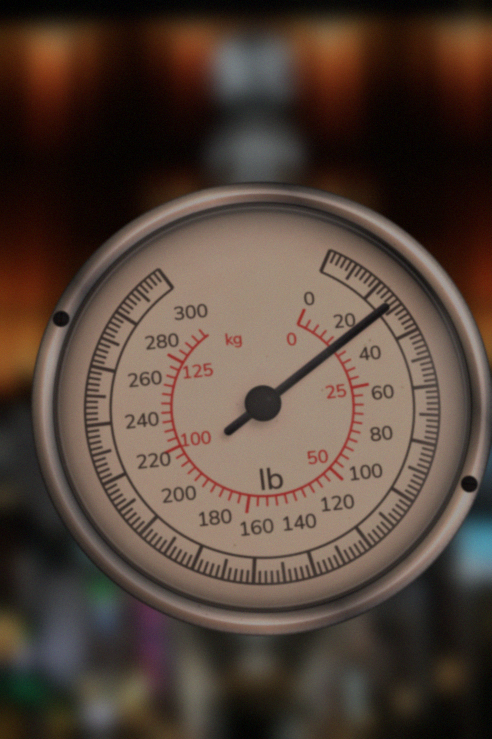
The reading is 28 (lb)
